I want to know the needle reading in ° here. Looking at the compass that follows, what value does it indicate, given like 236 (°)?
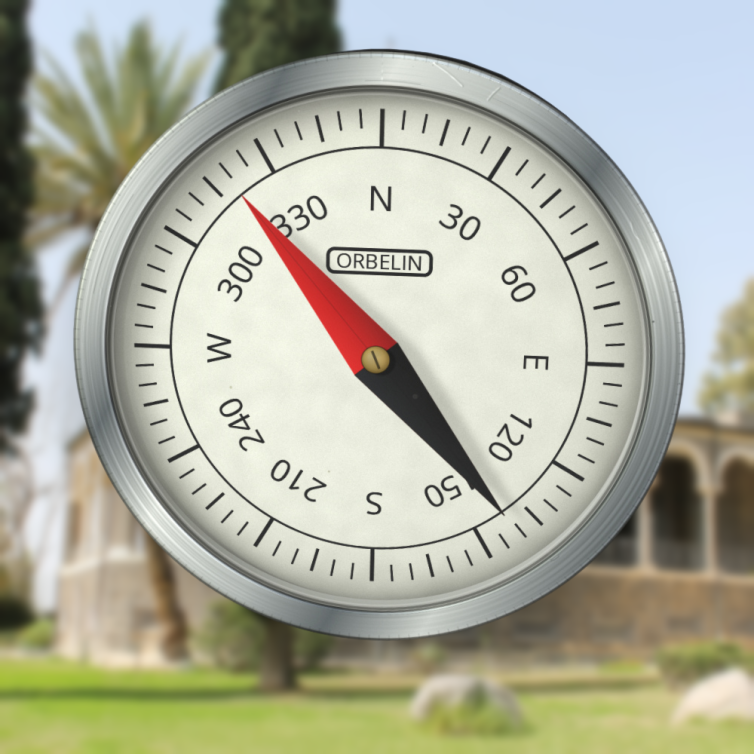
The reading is 320 (°)
